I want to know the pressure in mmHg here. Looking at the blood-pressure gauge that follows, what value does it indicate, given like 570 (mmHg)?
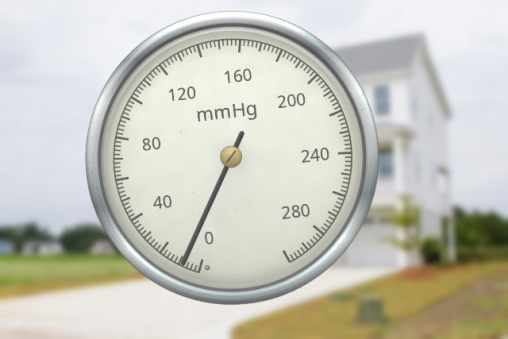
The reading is 8 (mmHg)
